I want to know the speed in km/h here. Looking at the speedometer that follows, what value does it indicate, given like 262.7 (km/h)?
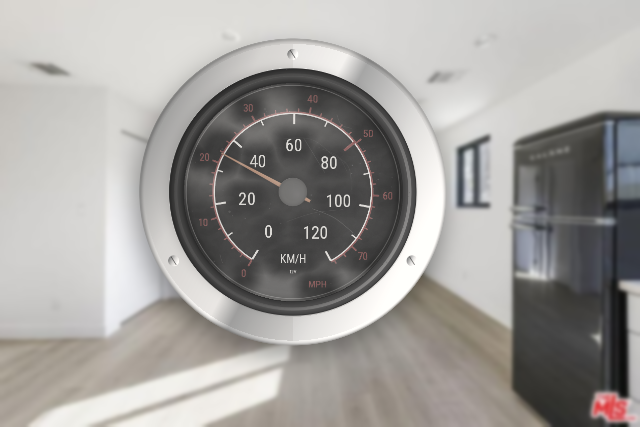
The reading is 35 (km/h)
